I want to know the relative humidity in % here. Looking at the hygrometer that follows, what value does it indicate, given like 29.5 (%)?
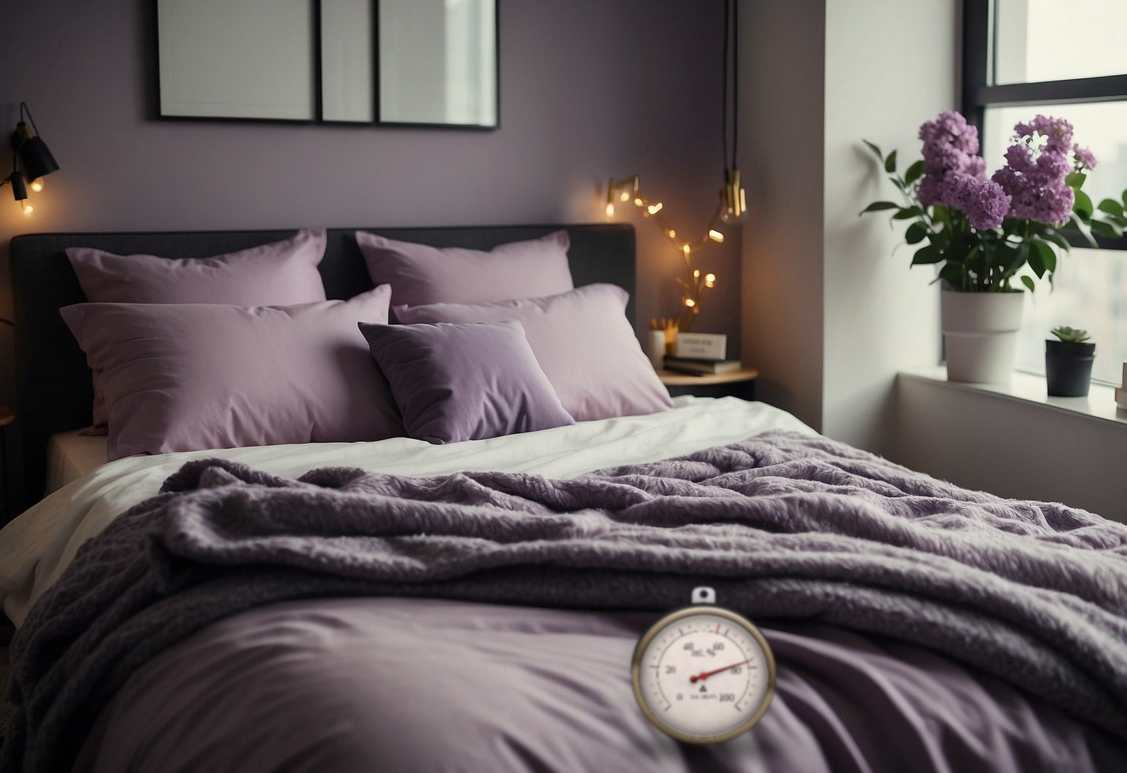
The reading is 76 (%)
